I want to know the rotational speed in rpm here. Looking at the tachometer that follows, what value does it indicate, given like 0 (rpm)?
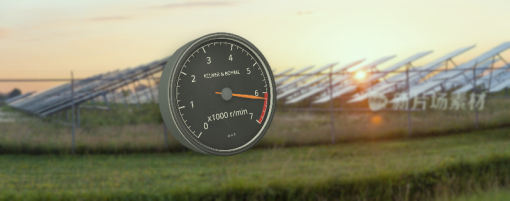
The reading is 6200 (rpm)
